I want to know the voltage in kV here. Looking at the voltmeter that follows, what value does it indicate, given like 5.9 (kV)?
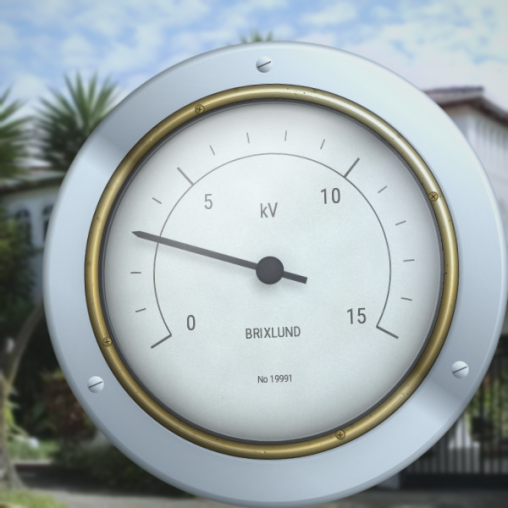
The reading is 3 (kV)
